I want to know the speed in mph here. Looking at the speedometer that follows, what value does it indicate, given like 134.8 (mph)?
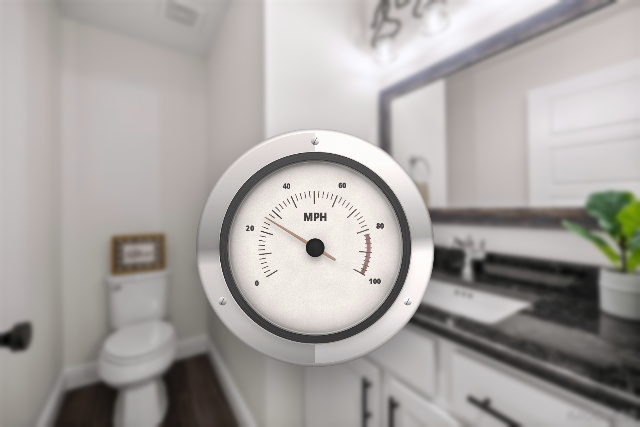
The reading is 26 (mph)
